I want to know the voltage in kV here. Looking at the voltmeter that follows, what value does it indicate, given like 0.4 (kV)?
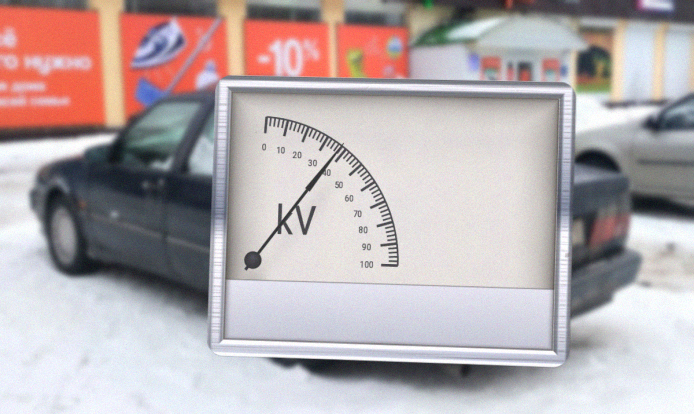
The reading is 38 (kV)
